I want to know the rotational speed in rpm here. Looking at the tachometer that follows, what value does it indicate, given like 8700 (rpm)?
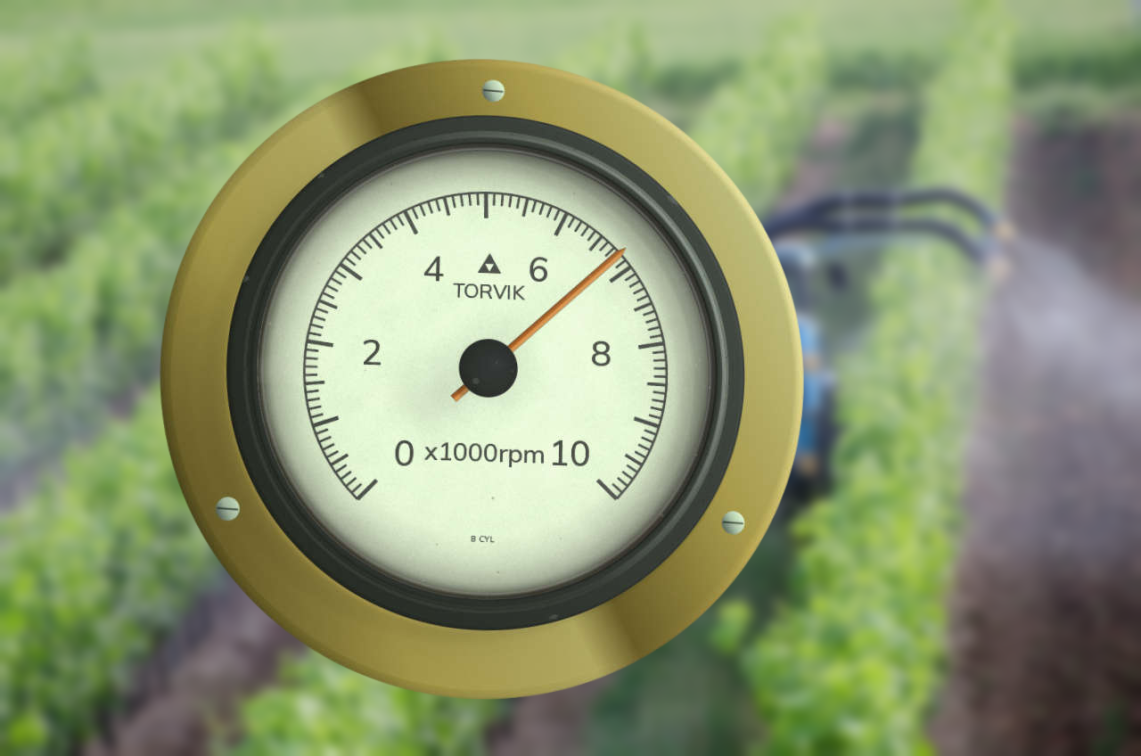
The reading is 6800 (rpm)
